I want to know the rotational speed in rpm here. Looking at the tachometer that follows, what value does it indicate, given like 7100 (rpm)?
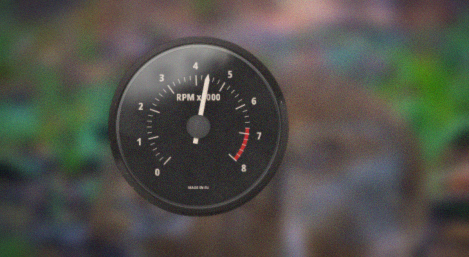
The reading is 4400 (rpm)
